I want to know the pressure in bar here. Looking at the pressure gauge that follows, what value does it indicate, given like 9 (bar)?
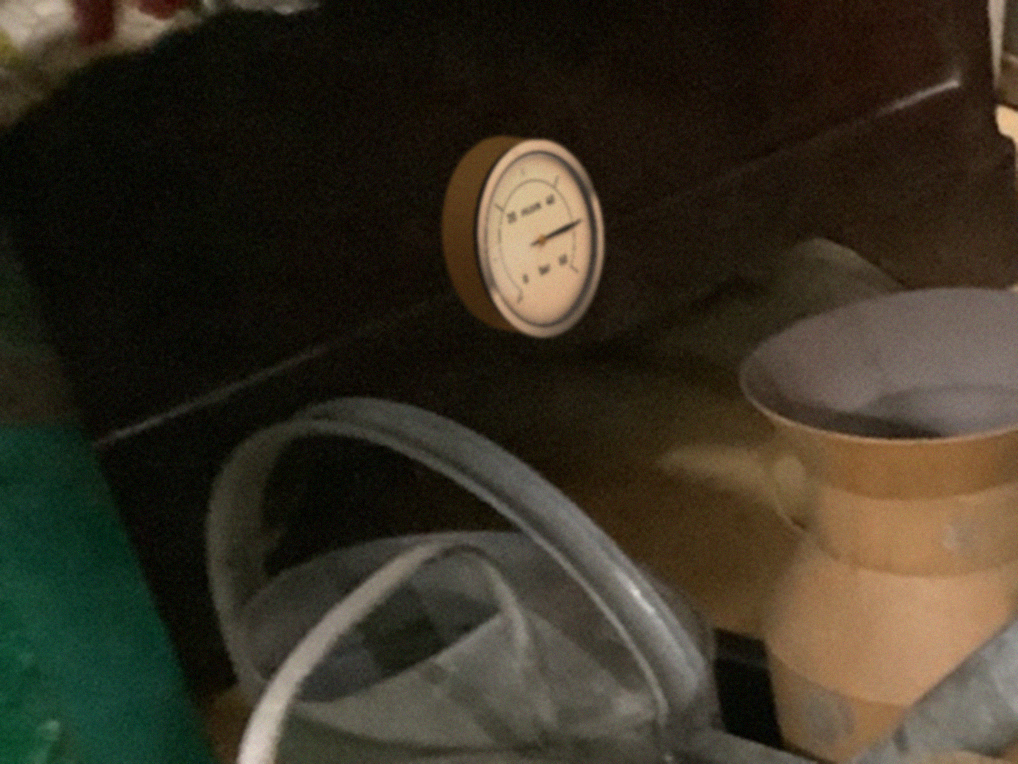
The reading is 50 (bar)
